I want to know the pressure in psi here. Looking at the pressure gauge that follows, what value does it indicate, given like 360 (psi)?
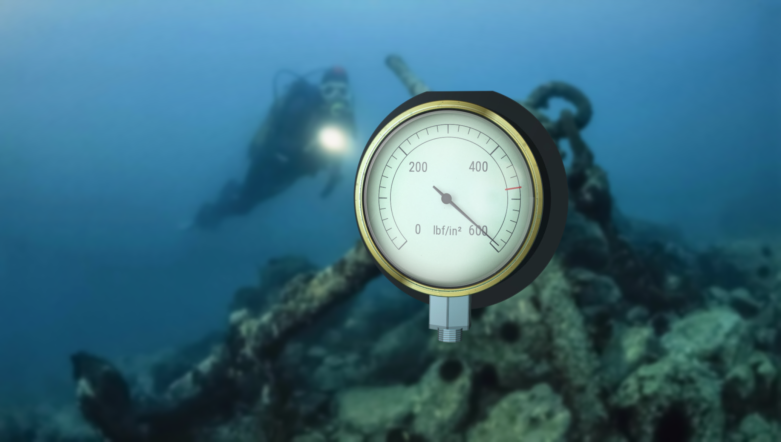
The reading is 590 (psi)
